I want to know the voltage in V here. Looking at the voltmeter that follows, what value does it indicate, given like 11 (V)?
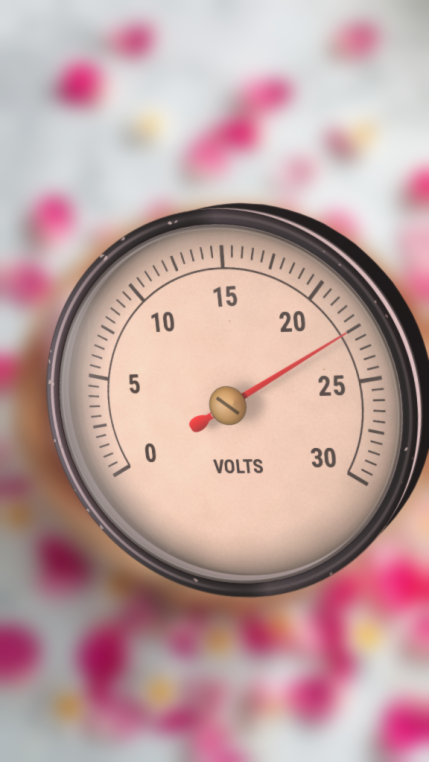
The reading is 22.5 (V)
